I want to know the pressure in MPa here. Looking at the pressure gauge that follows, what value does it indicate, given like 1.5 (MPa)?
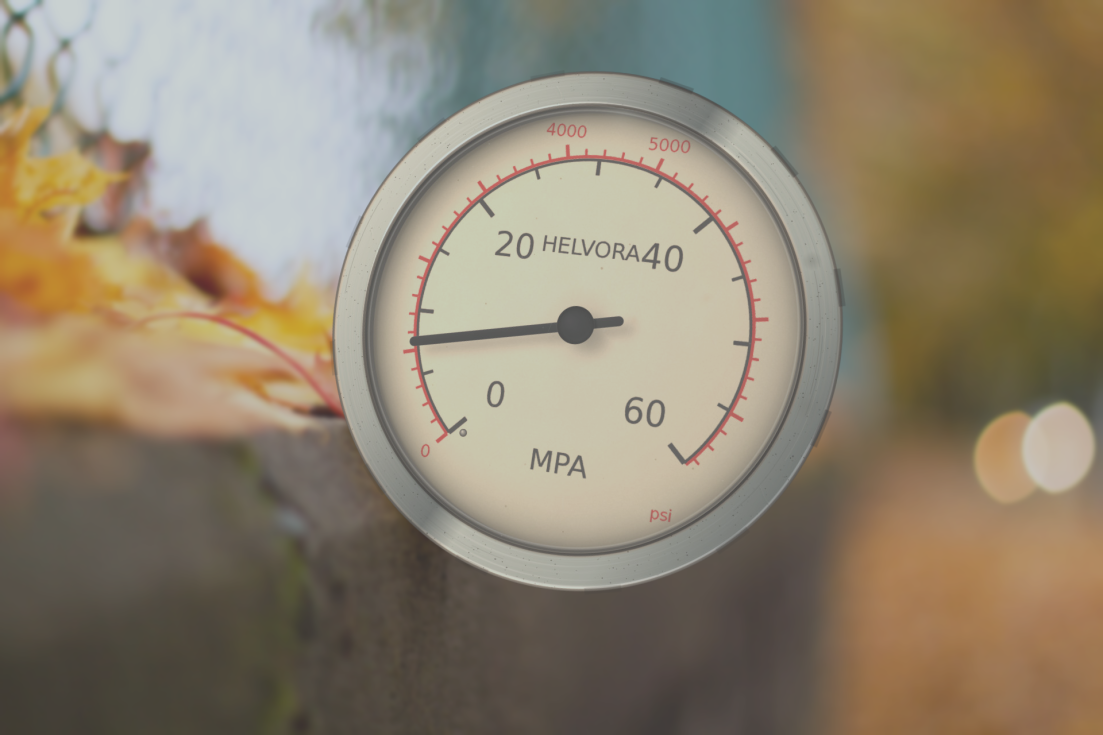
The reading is 7.5 (MPa)
